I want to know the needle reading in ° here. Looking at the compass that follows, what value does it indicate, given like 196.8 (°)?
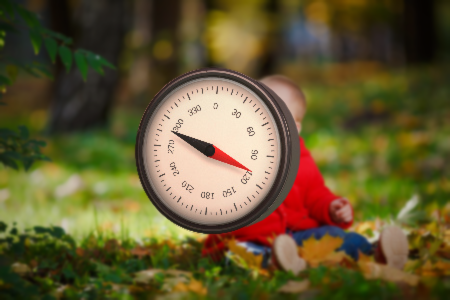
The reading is 110 (°)
